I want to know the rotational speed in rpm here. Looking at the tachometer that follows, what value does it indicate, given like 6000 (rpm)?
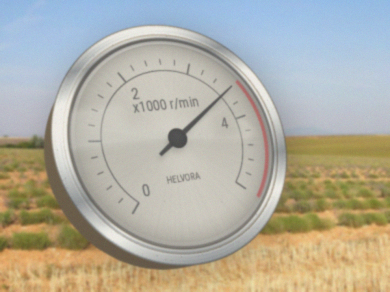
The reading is 3600 (rpm)
